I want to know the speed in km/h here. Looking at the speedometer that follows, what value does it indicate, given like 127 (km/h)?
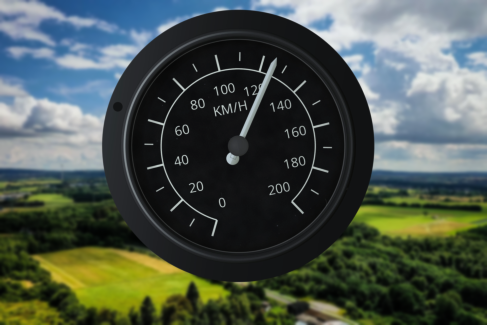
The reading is 125 (km/h)
